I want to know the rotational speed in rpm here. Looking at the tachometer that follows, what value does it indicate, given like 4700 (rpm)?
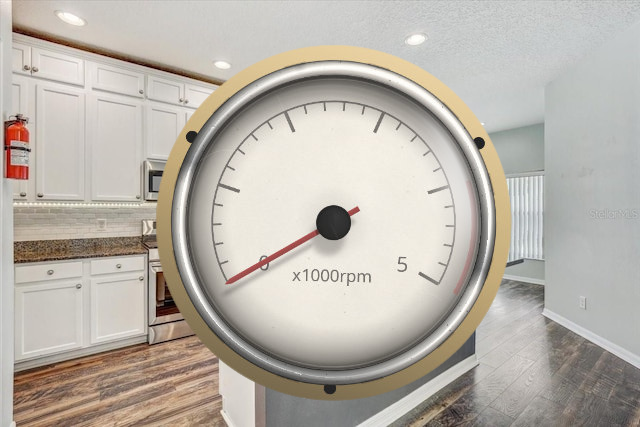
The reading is 0 (rpm)
